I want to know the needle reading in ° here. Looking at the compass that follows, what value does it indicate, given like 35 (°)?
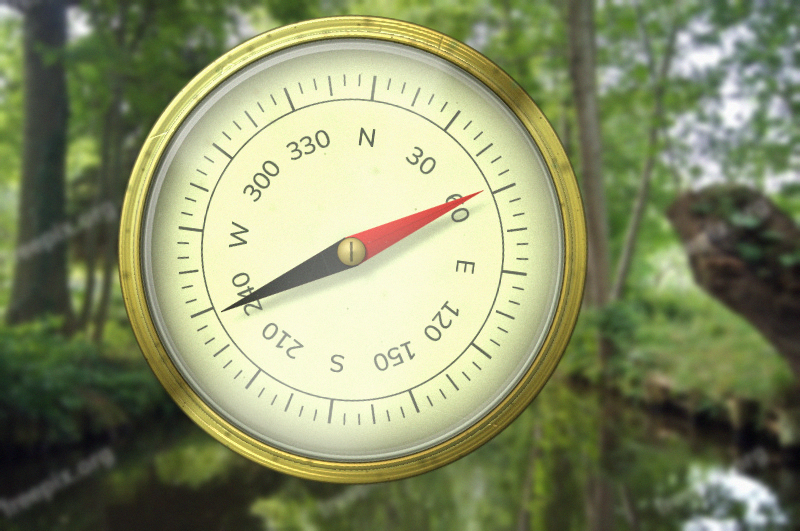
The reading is 57.5 (°)
